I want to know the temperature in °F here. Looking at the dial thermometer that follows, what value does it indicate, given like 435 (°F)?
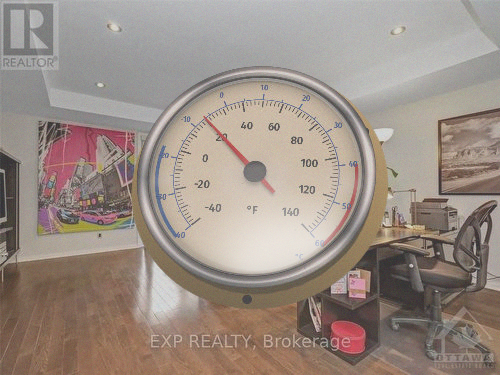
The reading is 20 (°F)
